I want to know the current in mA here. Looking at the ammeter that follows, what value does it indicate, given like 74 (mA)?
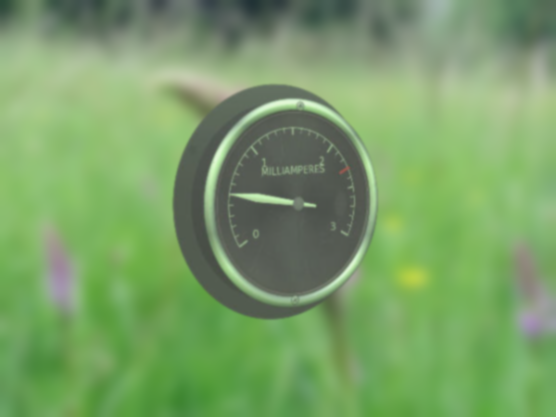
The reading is 0.5 (mA)
